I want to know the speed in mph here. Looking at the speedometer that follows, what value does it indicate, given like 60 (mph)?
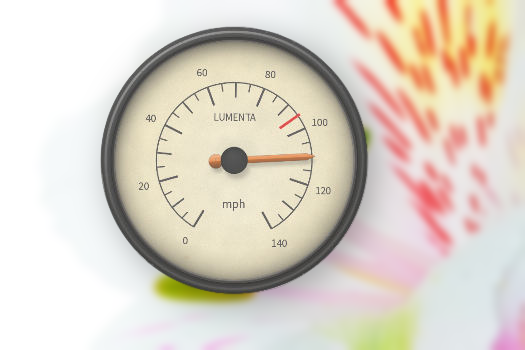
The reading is 110 (mph)
